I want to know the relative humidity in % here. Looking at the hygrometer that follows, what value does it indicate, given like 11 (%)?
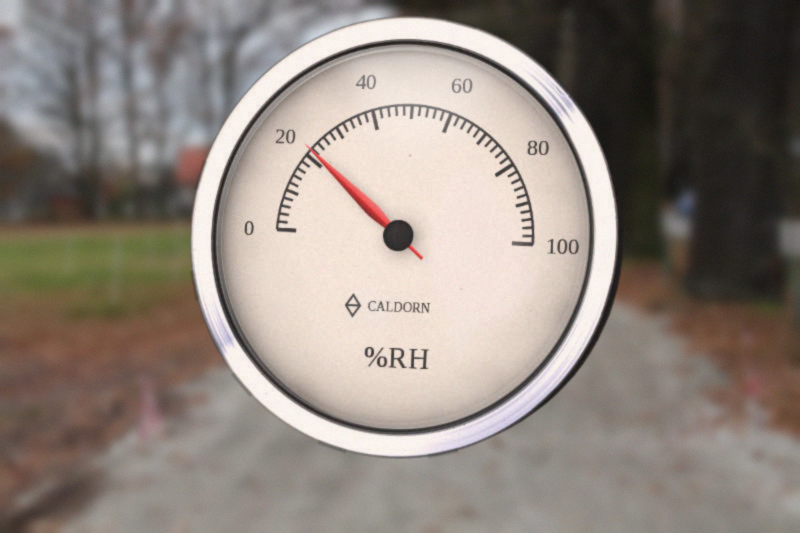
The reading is 22 (%)
